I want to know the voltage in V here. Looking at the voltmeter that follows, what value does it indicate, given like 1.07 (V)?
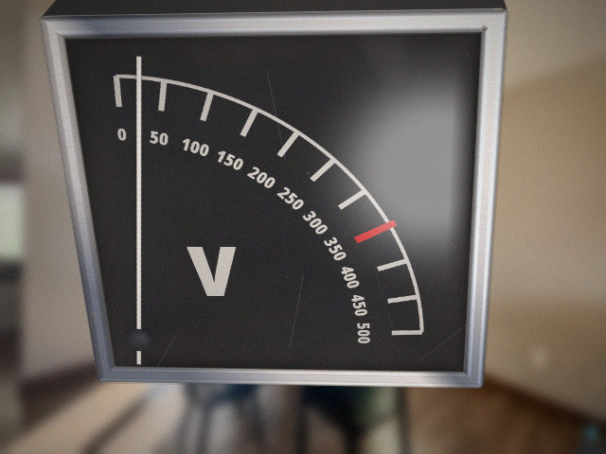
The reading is 25 (V)
